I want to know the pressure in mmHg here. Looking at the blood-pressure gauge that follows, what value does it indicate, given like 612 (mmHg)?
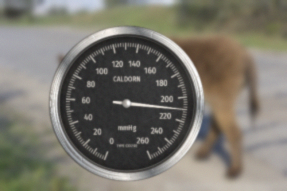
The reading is 210 (mmHg)
